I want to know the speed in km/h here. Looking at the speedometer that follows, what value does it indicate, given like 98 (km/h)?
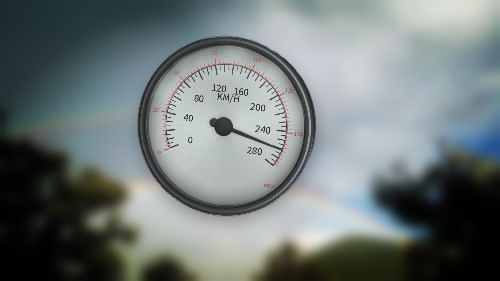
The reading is 260 (km/h)
